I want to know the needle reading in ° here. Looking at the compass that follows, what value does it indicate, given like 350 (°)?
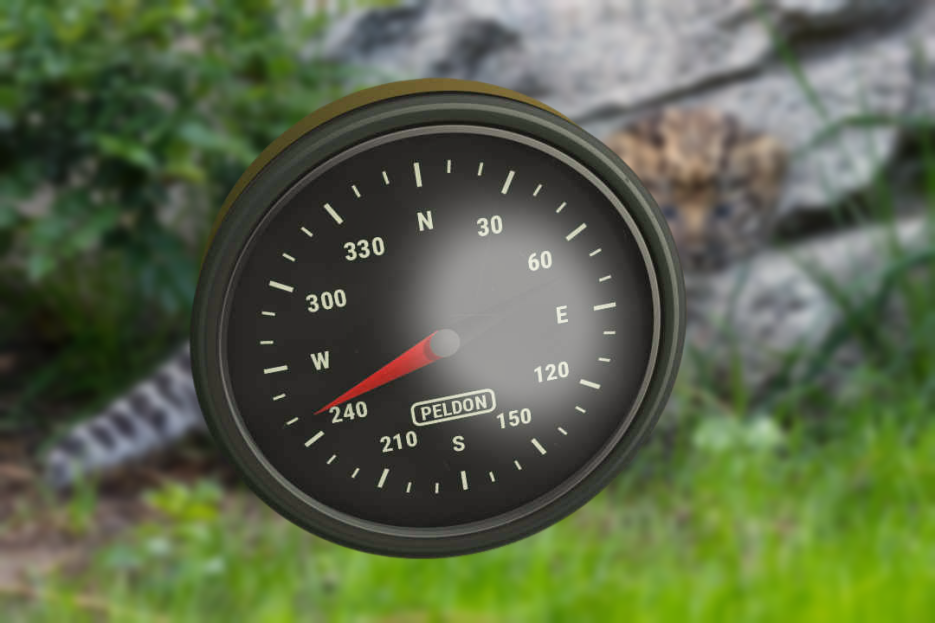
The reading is 250 (°)
